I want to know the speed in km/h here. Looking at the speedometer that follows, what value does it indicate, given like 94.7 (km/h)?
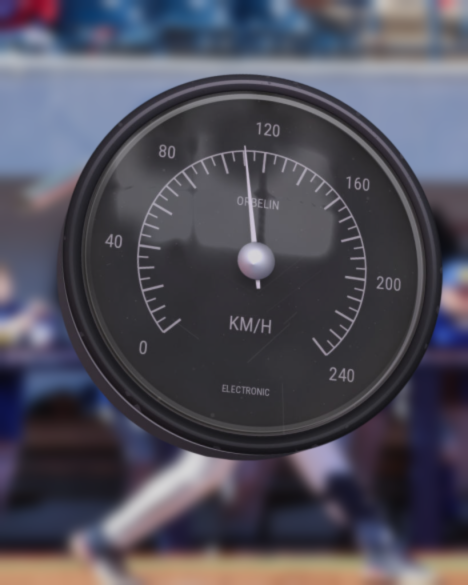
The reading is 110 (km/h)
